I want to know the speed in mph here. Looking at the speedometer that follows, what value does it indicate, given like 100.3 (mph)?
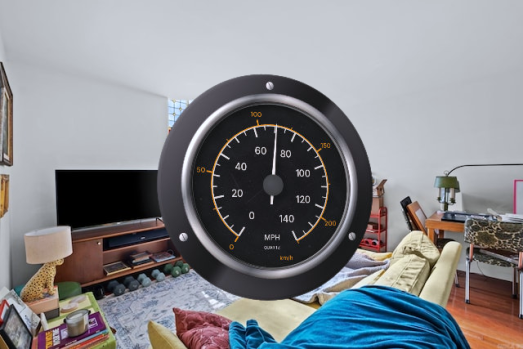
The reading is 70 (mph)
